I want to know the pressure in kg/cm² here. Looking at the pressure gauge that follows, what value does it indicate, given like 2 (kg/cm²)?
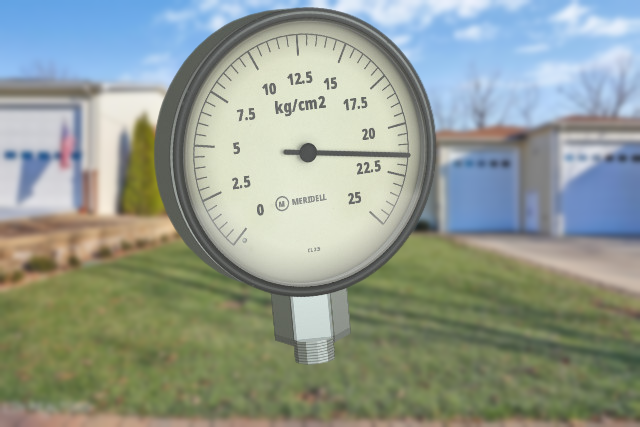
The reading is 21.5 (kg/cm²)
